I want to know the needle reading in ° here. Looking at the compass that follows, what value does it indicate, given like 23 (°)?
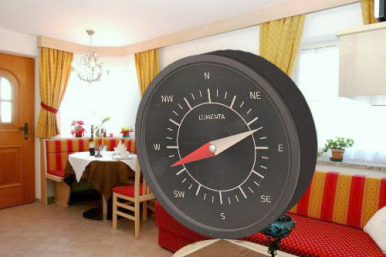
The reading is 250 (°)
